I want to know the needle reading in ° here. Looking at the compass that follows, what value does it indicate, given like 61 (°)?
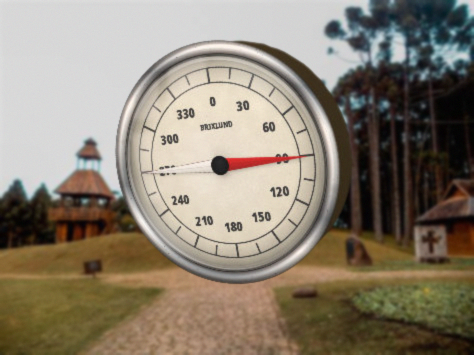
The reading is 90 (°)
